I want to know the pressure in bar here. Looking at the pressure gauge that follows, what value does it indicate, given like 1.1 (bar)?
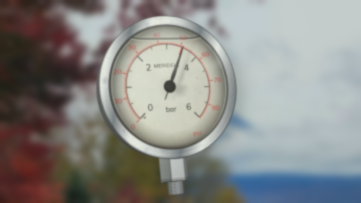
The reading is 3.5 (bar)
